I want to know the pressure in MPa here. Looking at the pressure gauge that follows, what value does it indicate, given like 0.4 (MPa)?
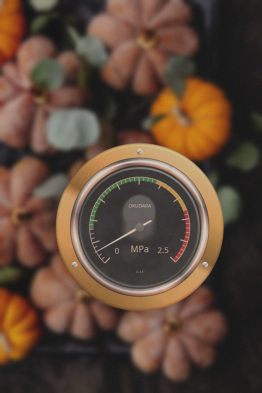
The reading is 0.15 (MPa)
